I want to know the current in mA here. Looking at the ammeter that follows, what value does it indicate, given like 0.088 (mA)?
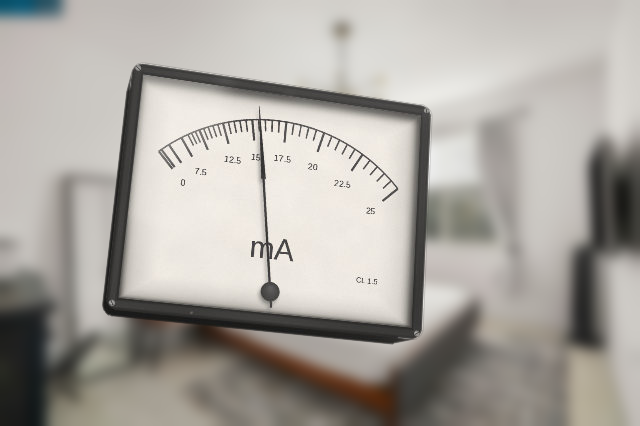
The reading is 15.5 (mA)
